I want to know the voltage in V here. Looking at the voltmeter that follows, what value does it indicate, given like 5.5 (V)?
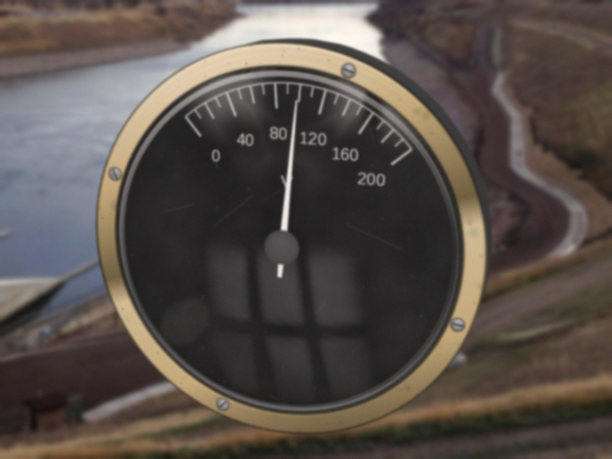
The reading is 100 (V)
